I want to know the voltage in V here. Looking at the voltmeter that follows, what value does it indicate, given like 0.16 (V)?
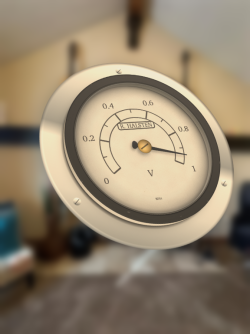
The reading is 0.95 (V)
